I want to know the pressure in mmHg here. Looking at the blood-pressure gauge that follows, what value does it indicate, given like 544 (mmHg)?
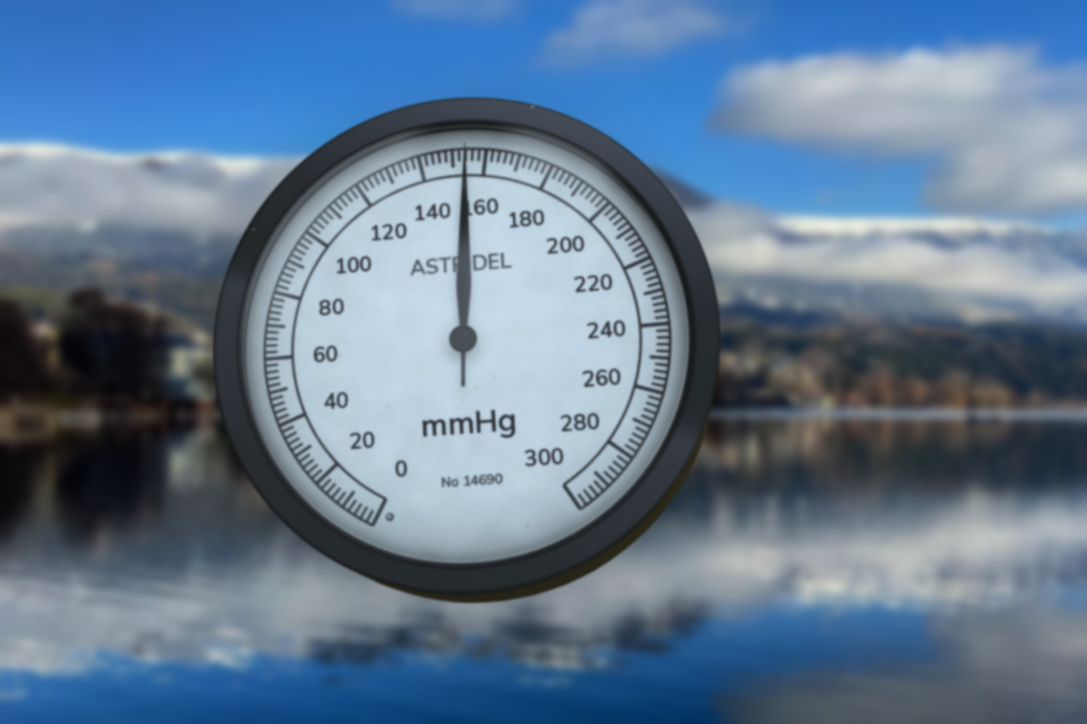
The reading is 154 (mmHg)
